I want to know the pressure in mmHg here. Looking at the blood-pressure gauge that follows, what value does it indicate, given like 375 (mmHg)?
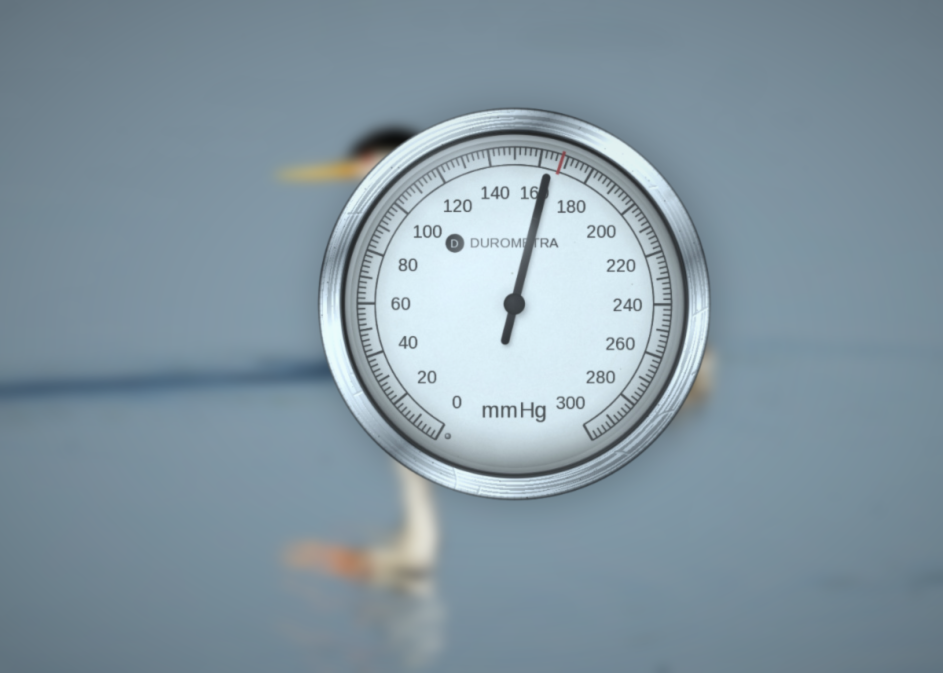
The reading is 164 (mmHg)
